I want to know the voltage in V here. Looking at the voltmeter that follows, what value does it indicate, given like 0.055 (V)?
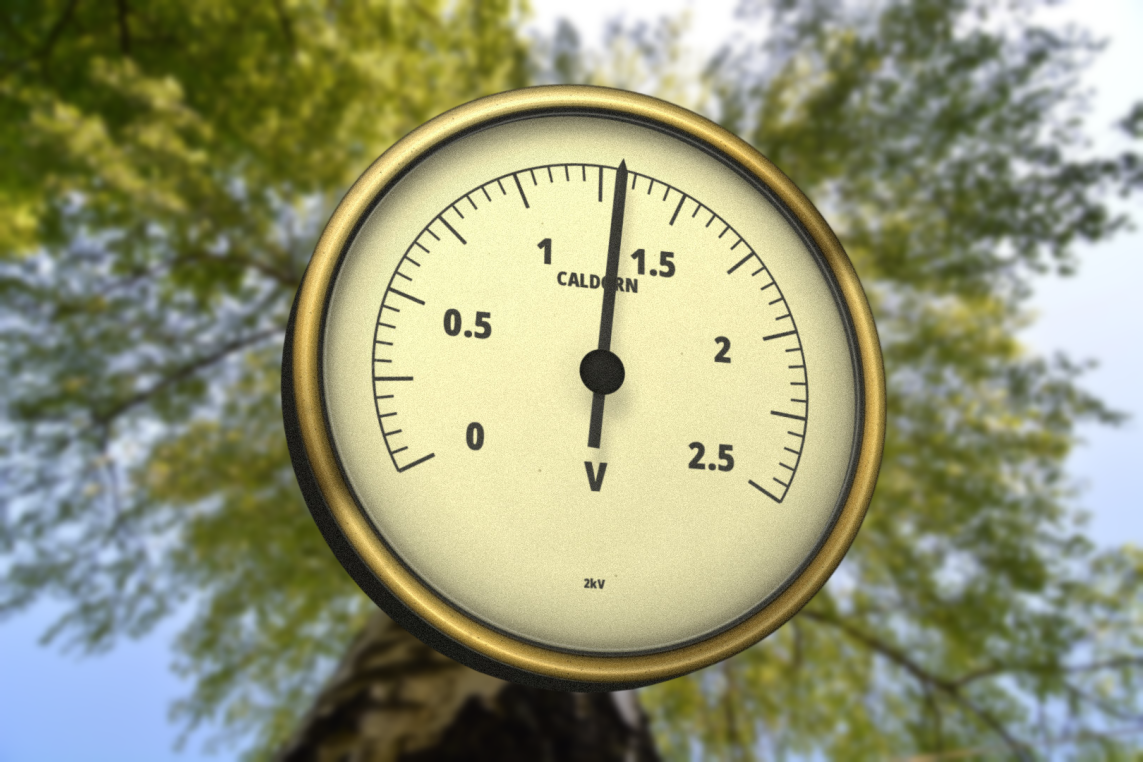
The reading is 1.3 (V)
